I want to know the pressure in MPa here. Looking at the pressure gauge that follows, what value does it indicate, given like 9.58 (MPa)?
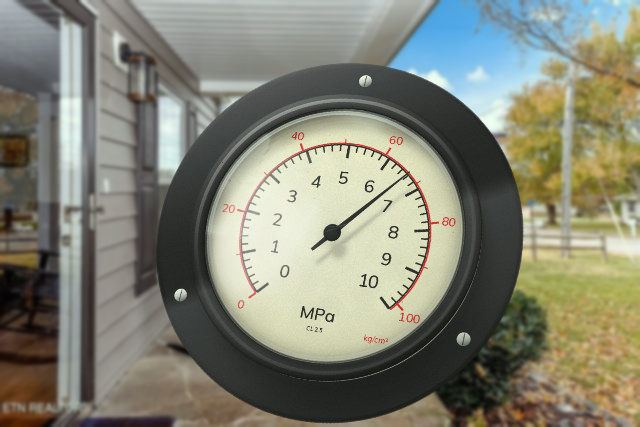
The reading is 6.6 (MPa)
